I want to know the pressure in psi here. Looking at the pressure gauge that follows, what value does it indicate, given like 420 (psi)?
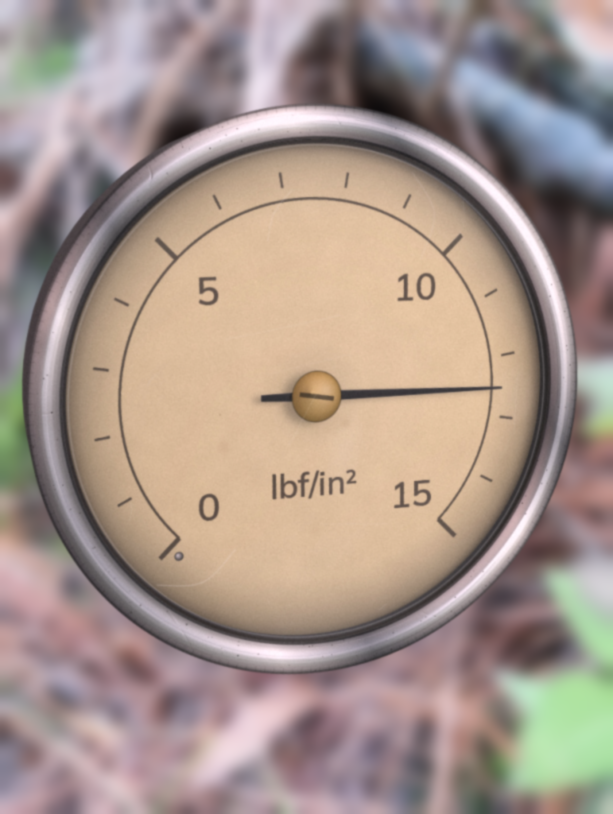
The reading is 12.5 (psi)
